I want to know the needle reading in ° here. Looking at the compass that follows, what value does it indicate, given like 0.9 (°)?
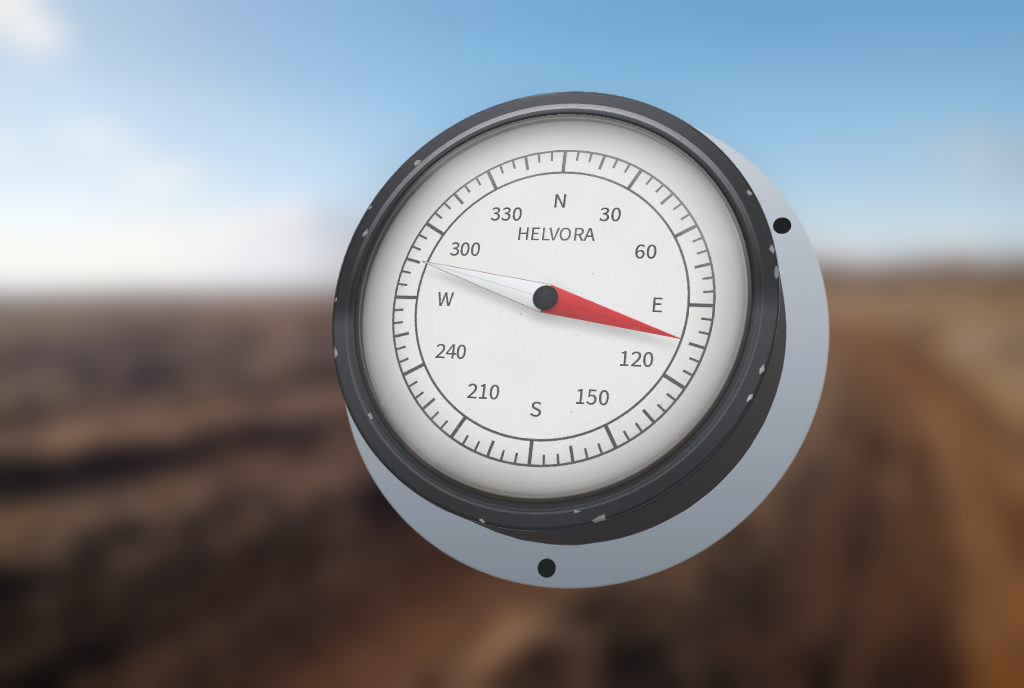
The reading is 105 (°)
